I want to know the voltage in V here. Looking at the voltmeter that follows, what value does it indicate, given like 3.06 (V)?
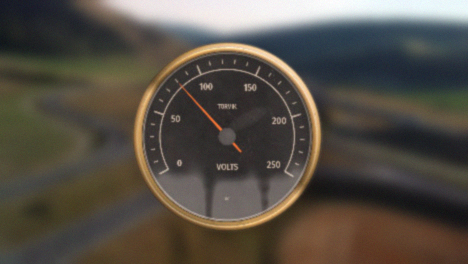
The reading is 80 (V)
